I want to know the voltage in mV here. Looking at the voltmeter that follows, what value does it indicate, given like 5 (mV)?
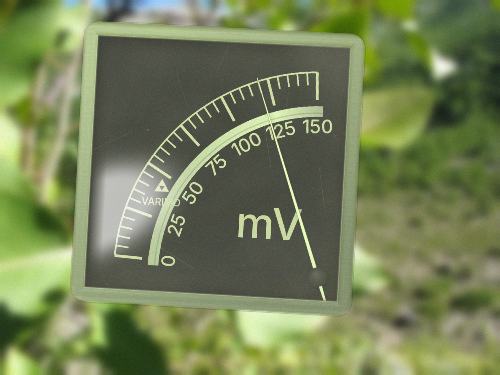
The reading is 120 (mV)
